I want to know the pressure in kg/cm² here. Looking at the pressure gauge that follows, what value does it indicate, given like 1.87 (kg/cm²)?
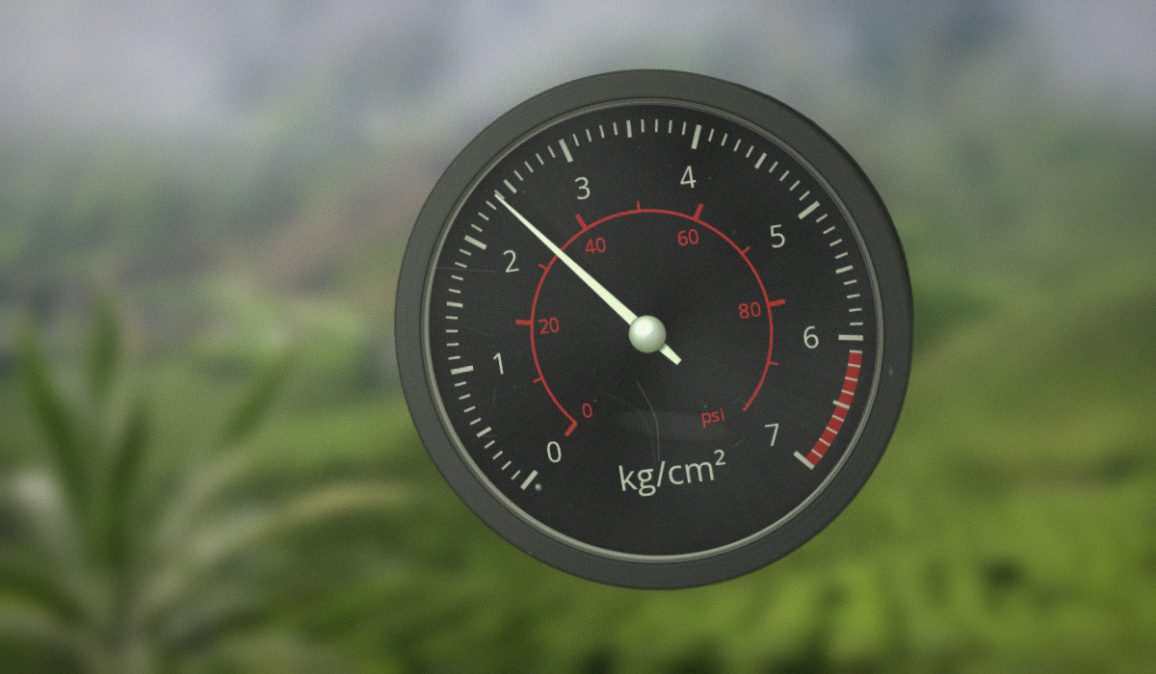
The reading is 2.4 (kg/cm²)
